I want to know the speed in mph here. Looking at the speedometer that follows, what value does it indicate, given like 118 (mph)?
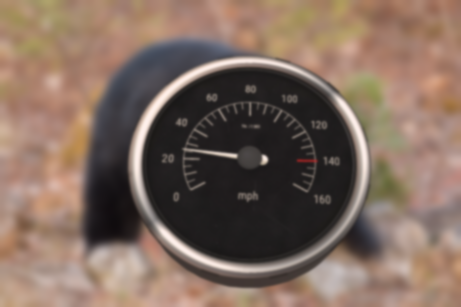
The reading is 25 (mph)
